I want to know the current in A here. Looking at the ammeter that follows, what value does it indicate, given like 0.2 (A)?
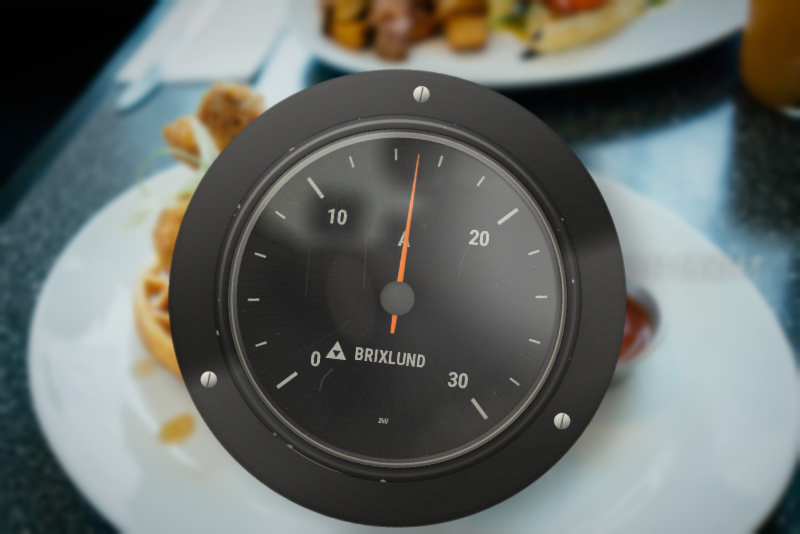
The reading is 15 (A)
